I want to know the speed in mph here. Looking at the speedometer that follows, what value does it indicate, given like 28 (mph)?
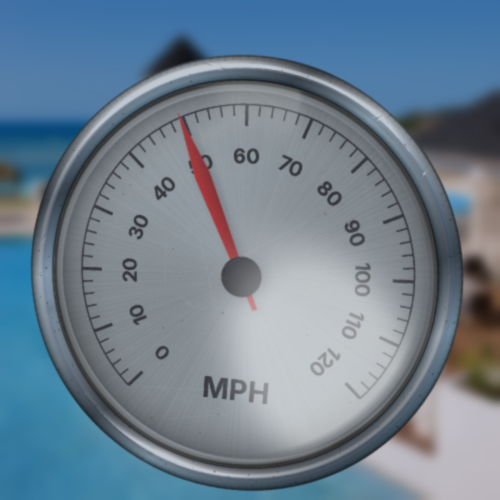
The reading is 50 (mph)
